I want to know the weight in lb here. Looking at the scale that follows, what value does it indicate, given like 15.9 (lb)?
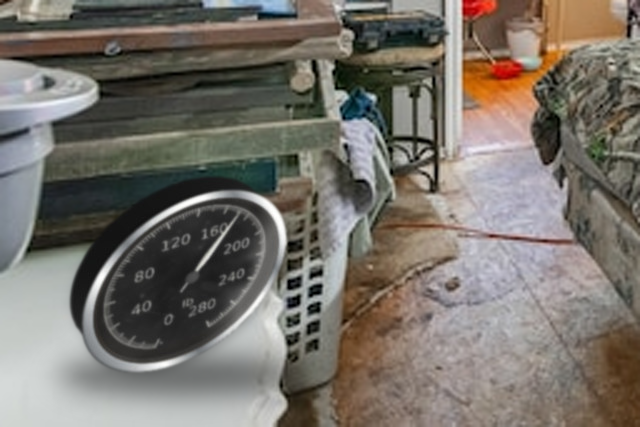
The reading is 170 (lb)
